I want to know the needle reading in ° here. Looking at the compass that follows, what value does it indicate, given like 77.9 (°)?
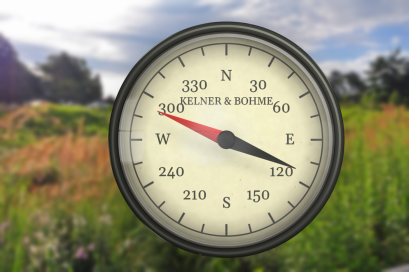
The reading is 292.5 (°)
